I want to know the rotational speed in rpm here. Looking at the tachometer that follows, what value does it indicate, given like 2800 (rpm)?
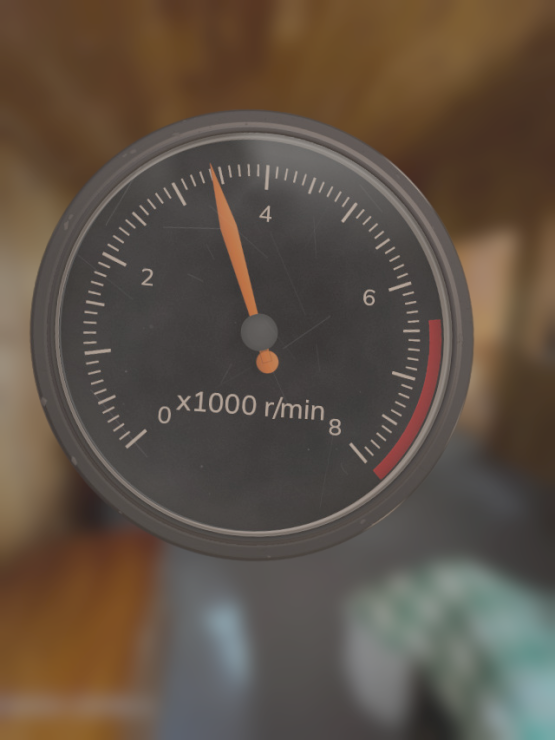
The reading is 3400 (rpm)
